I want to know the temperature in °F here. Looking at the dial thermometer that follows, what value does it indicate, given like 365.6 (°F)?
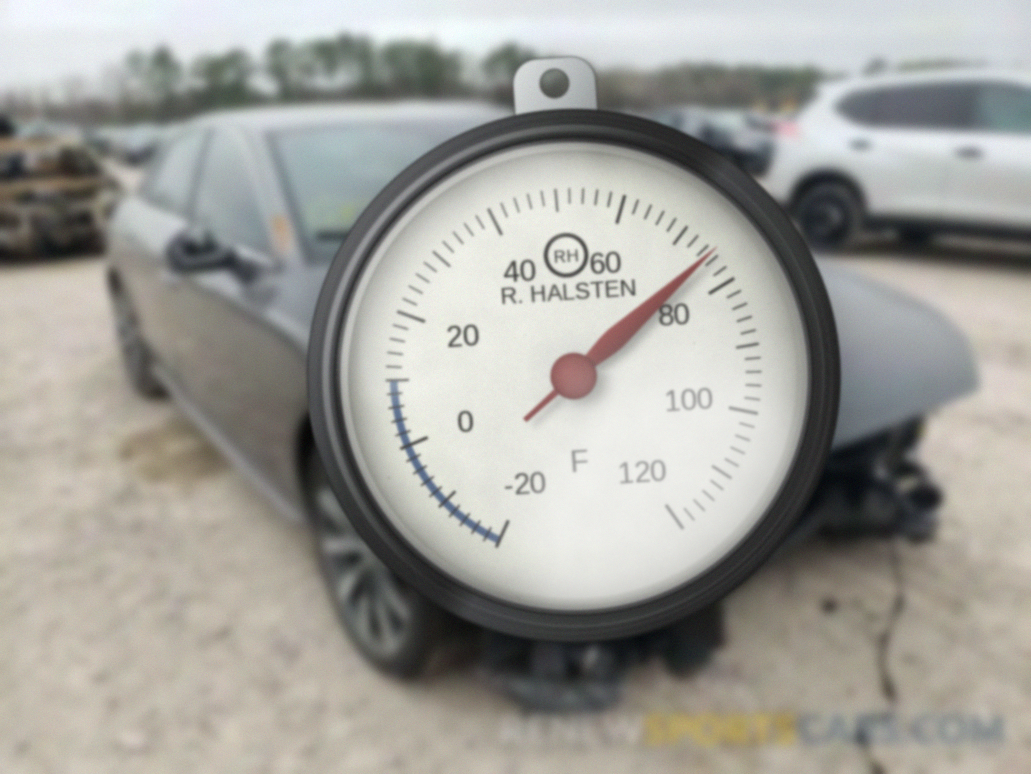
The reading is 75 (°F)
